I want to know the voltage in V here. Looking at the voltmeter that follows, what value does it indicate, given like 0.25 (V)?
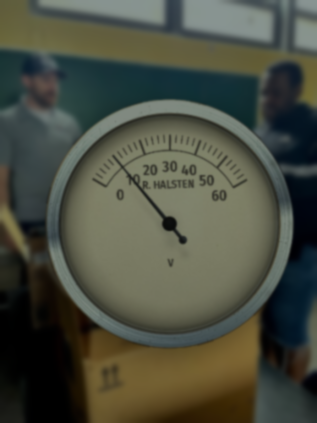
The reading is 10 (V)
